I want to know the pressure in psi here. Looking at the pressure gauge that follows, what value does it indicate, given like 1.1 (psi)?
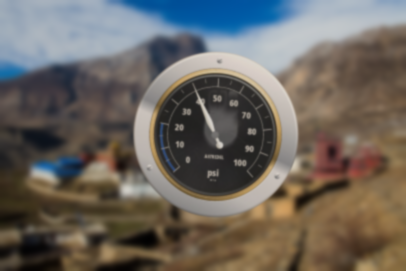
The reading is 40 (psi)
